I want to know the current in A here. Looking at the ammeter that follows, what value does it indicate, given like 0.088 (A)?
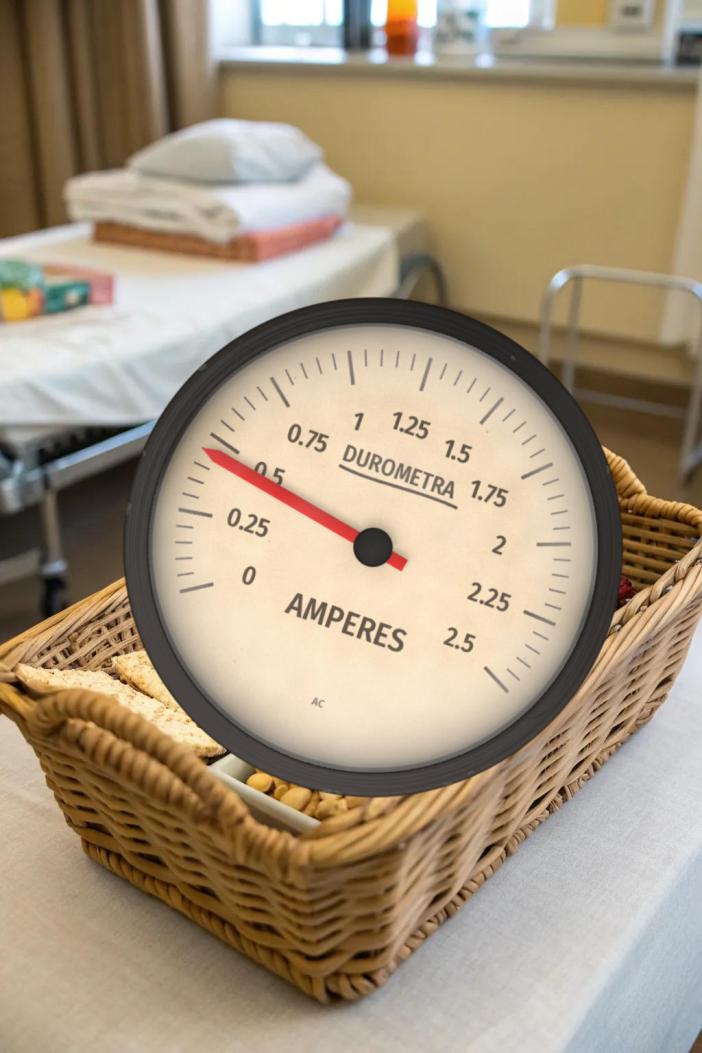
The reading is 0.45 (A)
